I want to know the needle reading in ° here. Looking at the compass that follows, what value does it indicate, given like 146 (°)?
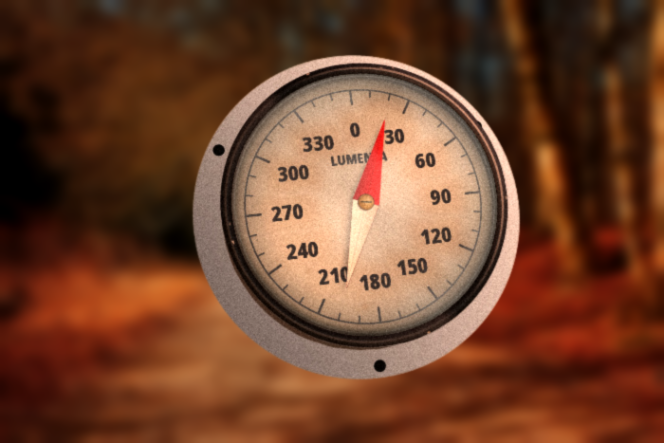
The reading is 20 (°)
